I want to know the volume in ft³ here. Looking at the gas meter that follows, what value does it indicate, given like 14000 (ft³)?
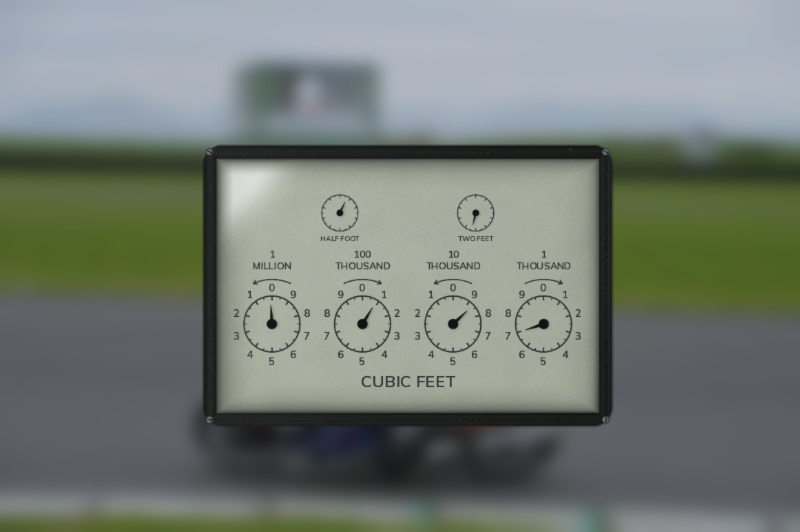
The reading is 8700 (ft³)
